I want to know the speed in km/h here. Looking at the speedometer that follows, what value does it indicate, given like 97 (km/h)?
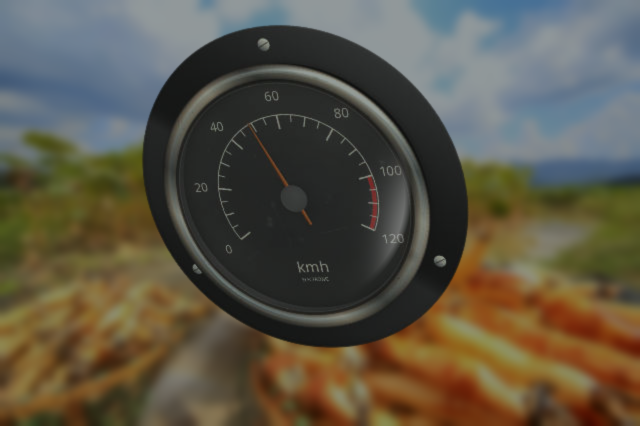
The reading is 50 (km/h)
